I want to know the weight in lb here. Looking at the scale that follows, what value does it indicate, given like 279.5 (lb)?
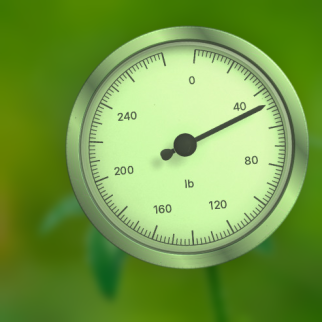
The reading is 48 (lb)
